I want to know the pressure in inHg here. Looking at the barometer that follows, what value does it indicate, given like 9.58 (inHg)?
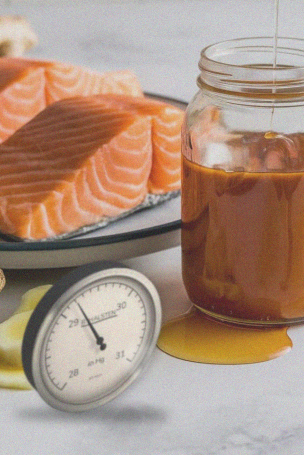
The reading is 29.2 (inHg)
